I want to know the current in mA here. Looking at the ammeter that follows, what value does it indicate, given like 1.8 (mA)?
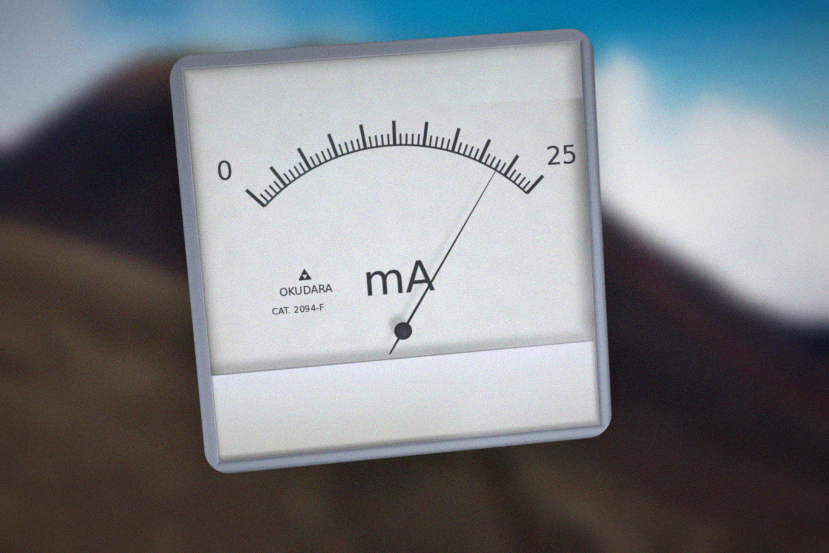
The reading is 21.5 (mA)
